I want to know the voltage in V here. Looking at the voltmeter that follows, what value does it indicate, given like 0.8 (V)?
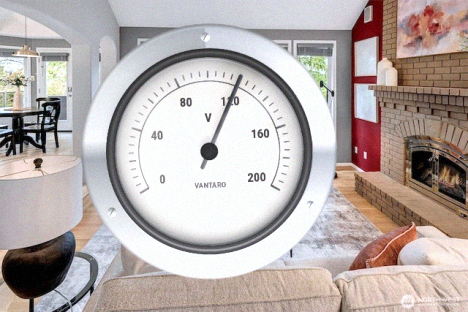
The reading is 120 (V)
